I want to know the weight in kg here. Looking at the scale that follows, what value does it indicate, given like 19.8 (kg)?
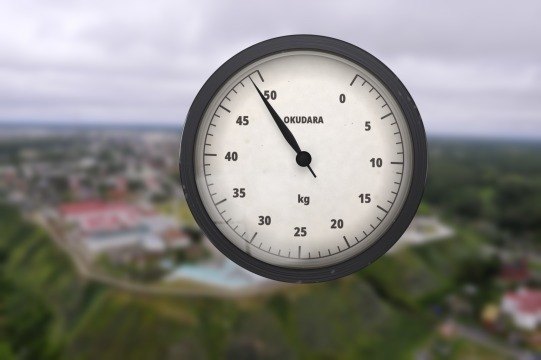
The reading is 49 (kg)
